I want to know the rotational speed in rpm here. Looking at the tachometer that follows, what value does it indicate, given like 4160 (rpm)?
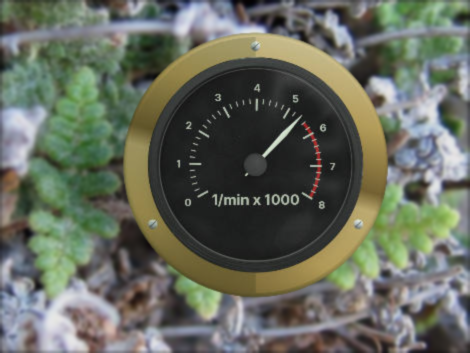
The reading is 5400 (rpm)
